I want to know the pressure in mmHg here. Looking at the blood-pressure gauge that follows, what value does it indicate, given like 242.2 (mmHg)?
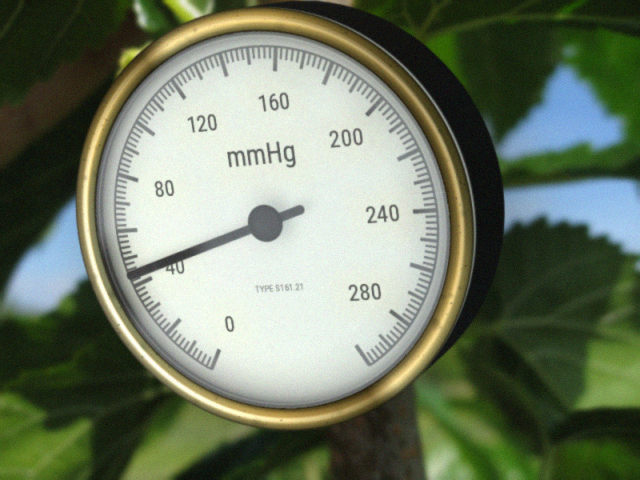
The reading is 44 (mmHg)
